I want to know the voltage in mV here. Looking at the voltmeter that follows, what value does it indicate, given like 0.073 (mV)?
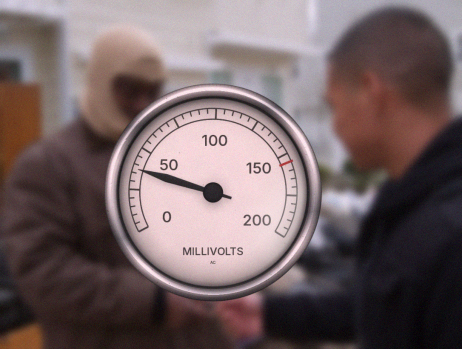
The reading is 37.5 (mV)
